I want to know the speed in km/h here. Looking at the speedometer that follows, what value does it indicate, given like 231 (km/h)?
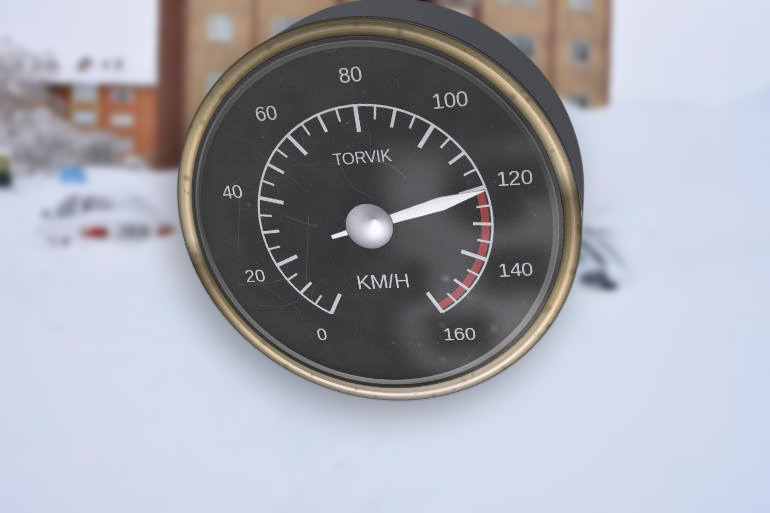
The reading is 120 (km/h)
